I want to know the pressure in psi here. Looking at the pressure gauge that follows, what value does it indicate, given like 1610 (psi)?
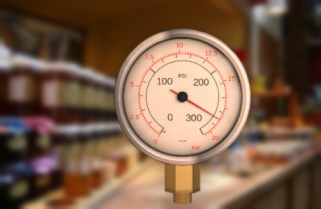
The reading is 270 (psi)
